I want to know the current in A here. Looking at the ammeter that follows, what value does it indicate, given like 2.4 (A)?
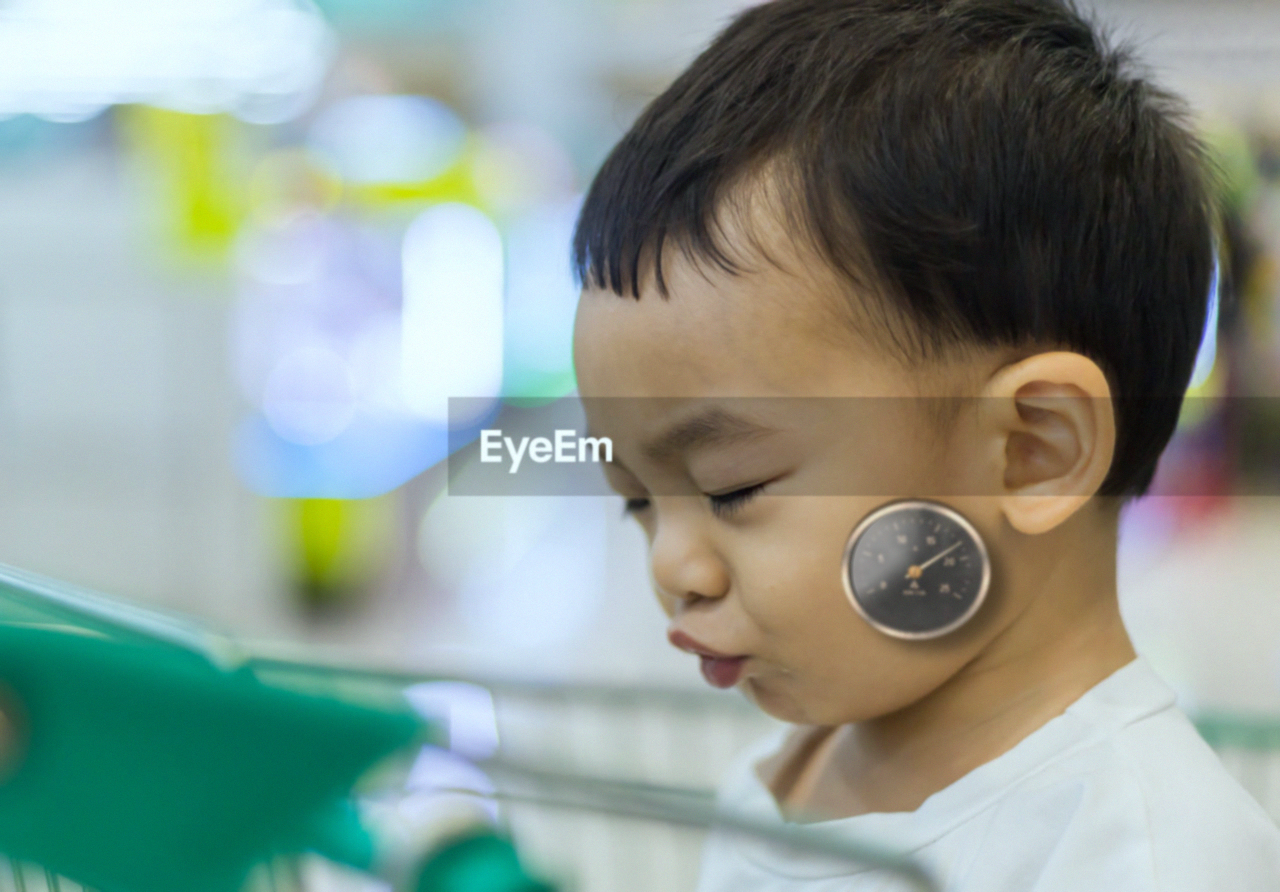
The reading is 18 (A)
